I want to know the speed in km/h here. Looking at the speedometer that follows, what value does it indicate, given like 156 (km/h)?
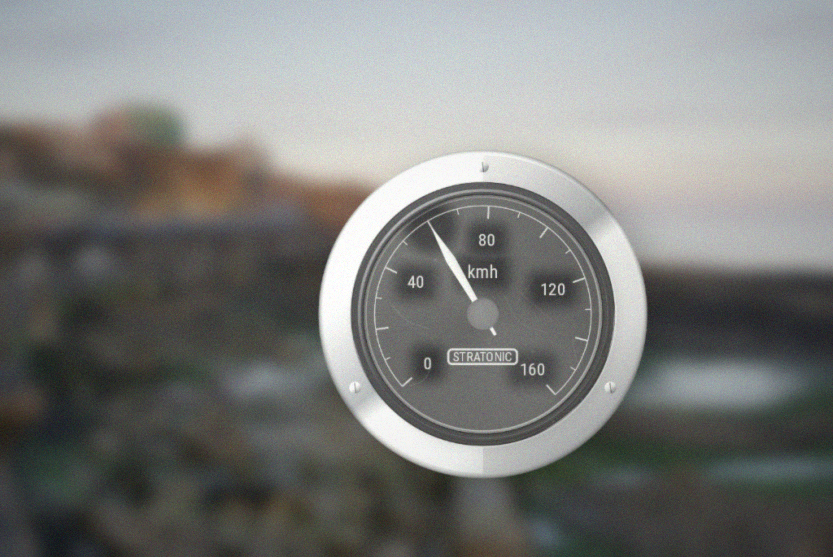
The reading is 60 (km/h)
